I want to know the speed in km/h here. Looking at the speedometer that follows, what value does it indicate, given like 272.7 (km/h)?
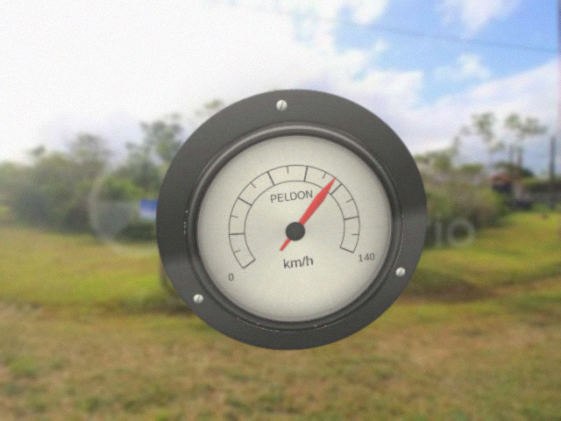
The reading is 95 (km/h)
